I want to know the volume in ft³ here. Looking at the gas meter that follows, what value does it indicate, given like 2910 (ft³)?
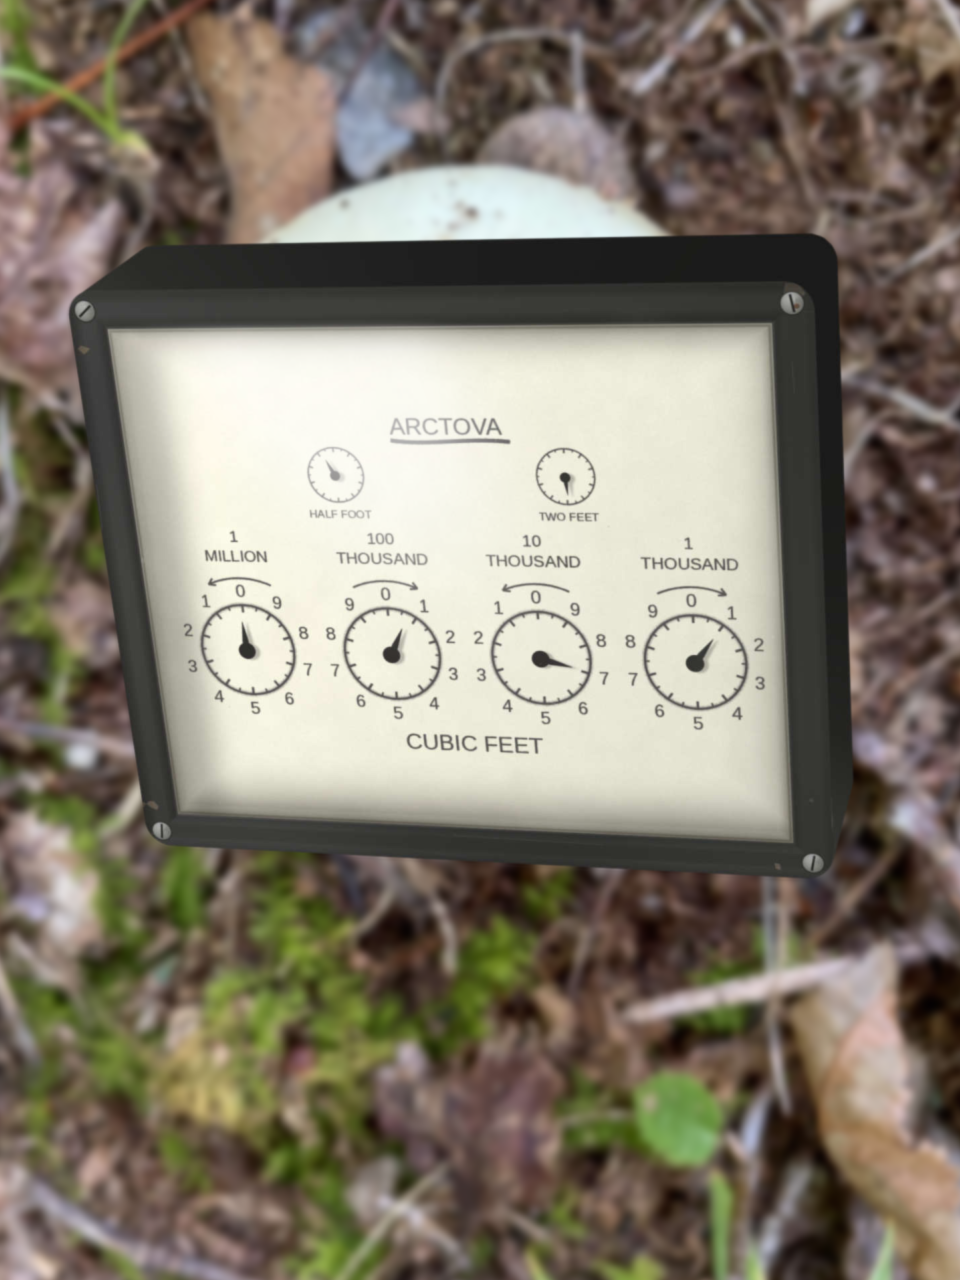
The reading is 7100 (ft³)
